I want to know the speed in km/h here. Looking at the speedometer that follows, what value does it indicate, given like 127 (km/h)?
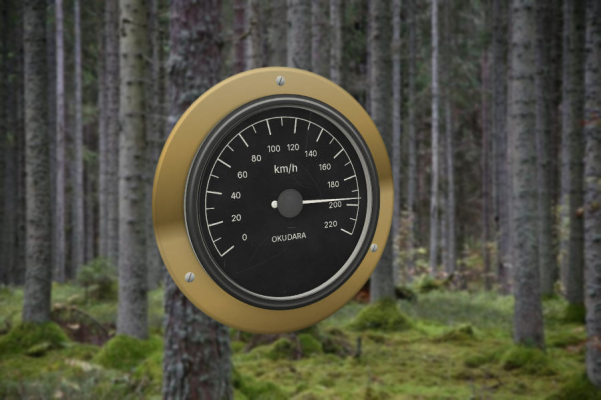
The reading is 195 (km/h)
